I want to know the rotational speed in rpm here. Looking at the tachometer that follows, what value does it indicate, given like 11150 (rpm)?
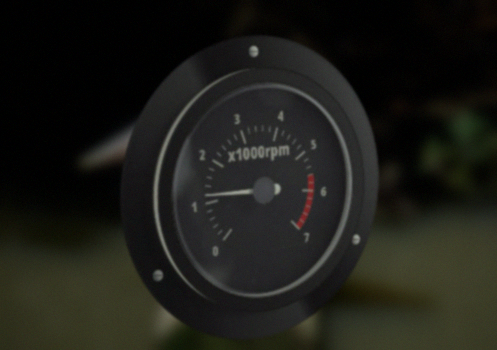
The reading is 1200 (rpm)
